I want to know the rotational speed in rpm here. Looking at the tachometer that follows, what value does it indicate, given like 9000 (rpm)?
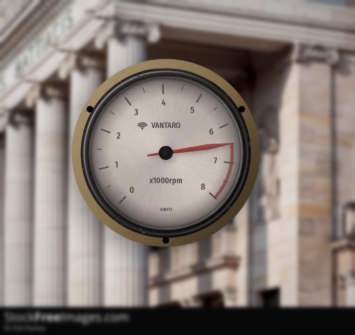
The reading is 6500 (rpm)
